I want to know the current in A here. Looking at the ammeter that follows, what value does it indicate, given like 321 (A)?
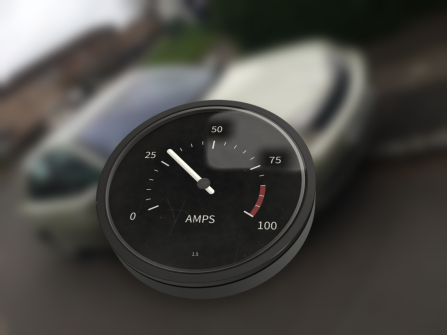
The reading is 30 (A)
